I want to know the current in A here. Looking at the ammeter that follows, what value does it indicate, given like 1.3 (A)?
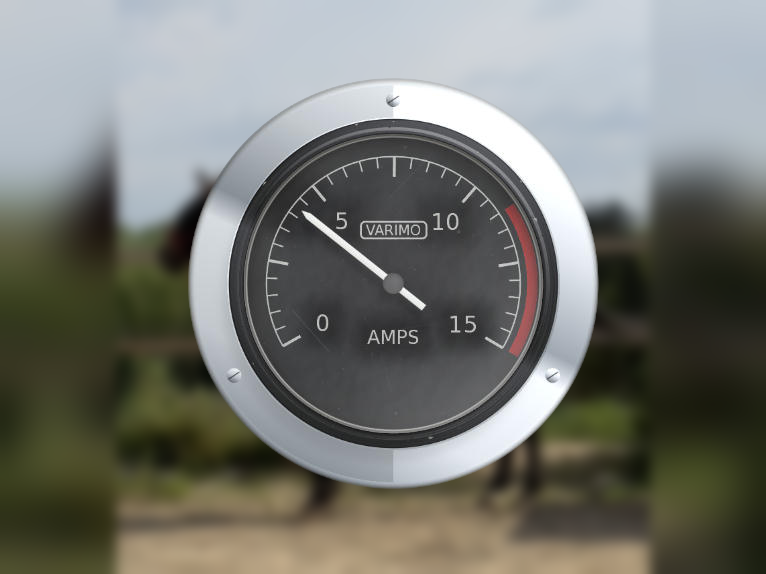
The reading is 4.25 (A)
